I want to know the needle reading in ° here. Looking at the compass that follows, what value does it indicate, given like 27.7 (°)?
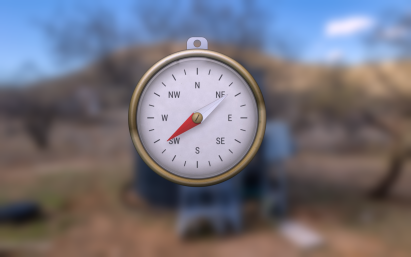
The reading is 232.5 (°)
